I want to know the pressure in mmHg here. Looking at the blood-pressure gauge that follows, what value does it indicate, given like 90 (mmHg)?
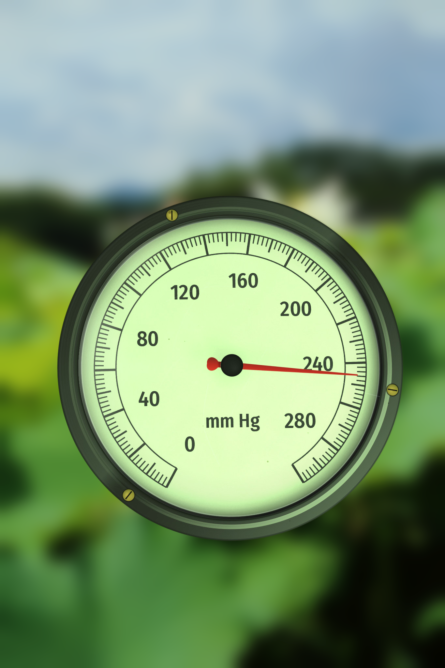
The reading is 246 (mmHg)
